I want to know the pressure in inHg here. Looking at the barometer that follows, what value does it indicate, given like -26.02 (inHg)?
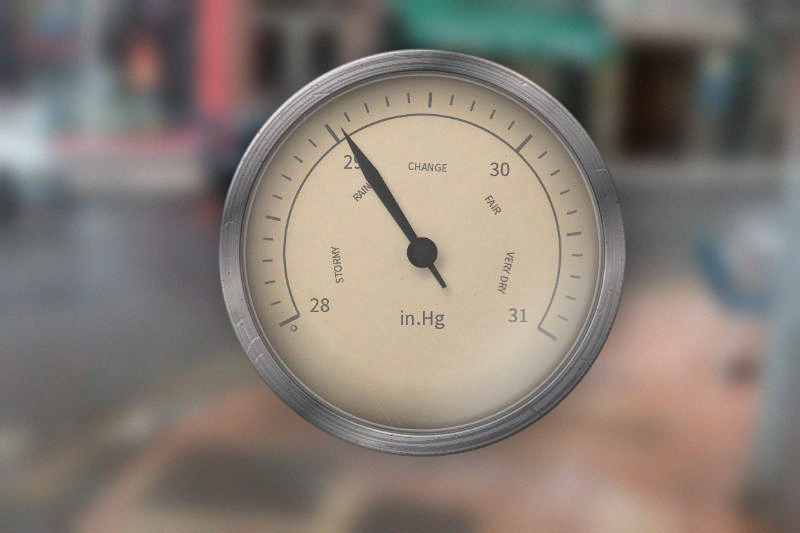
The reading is 29.05 (inHg)
